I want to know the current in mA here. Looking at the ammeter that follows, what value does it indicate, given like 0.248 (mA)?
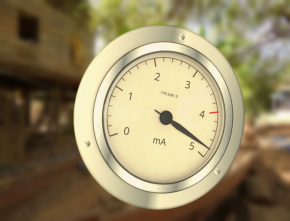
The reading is 4.8 (mA)
